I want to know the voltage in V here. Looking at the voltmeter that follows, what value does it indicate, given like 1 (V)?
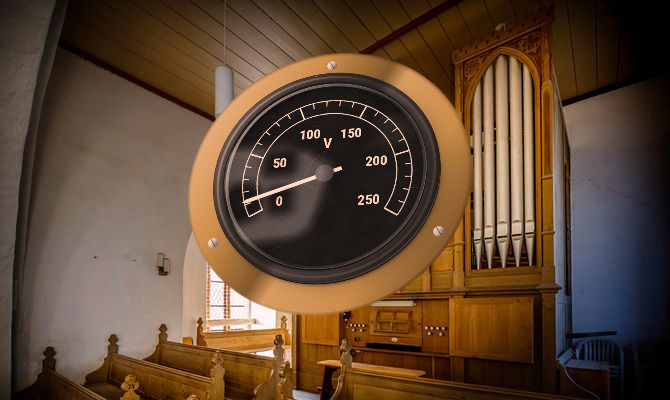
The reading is 10 (V)
